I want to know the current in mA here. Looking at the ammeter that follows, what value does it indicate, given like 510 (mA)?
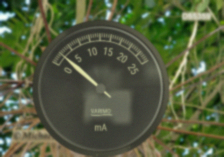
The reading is 2.5 (mA)
